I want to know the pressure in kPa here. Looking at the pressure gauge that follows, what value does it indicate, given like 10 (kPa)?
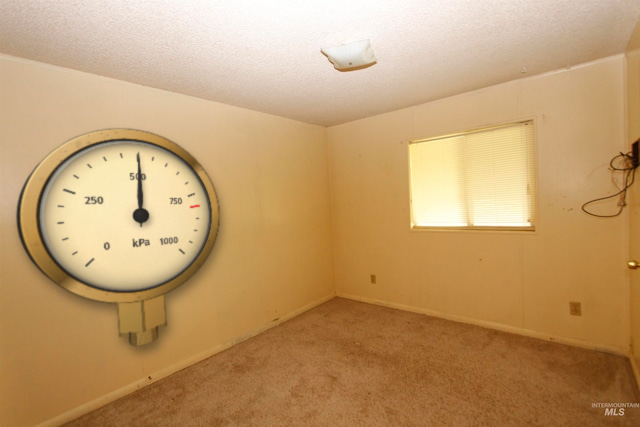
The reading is 500 (kPa)
